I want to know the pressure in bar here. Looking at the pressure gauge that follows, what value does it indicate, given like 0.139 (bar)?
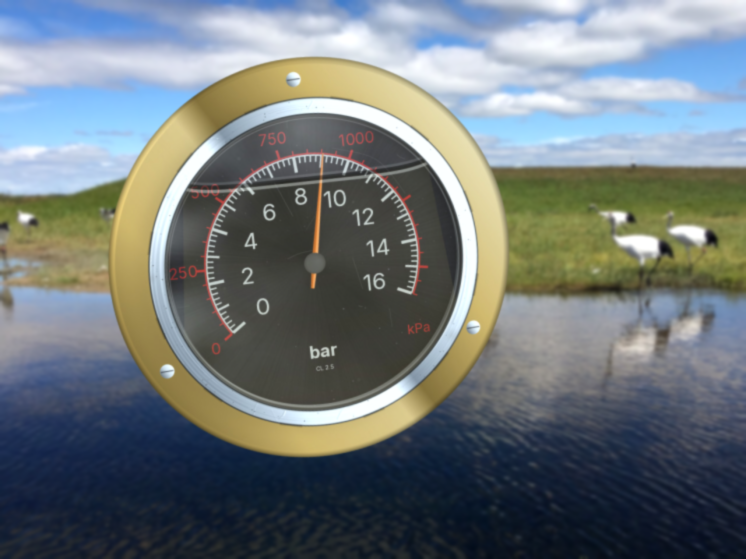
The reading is 9 (bar)
